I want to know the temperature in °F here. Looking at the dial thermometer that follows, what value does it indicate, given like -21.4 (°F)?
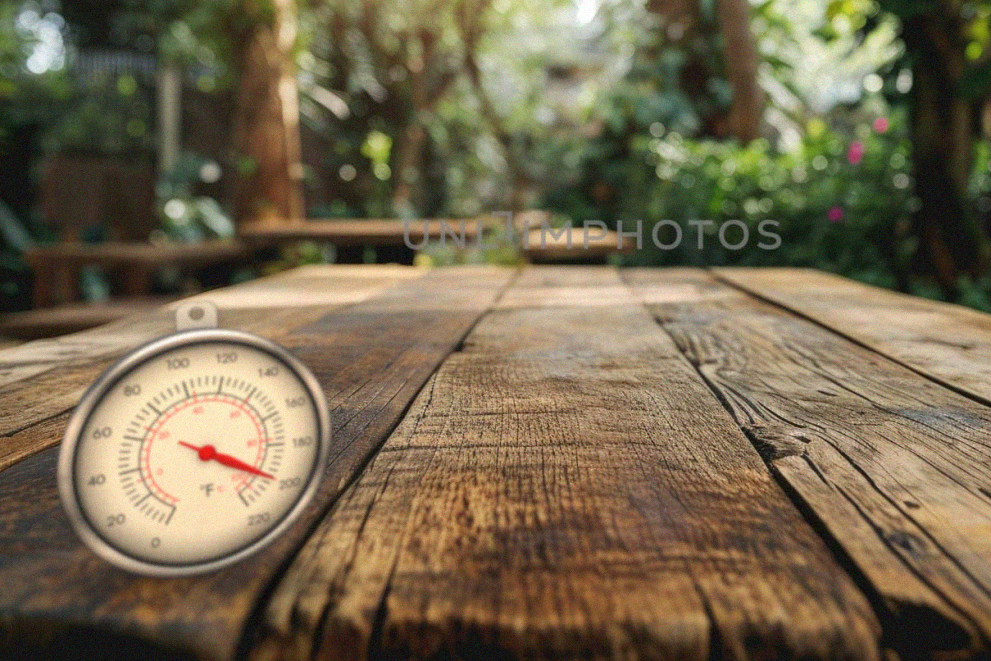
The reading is 200 (°F)
